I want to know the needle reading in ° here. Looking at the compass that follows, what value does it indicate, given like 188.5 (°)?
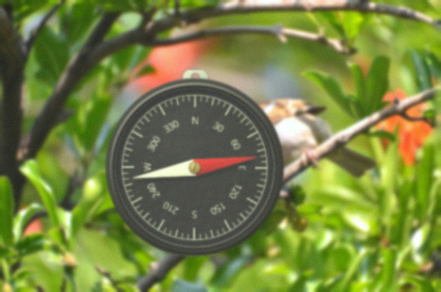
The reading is 80 (°)
